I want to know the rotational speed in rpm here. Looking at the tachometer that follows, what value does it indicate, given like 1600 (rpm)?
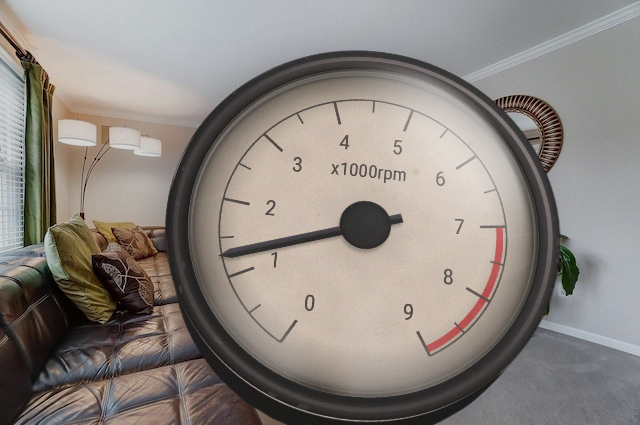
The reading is 1250 (rpm)
